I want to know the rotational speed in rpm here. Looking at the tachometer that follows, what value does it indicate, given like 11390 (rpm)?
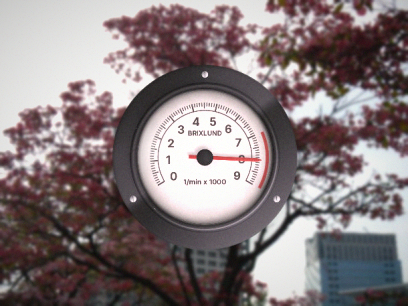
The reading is 8000 (rpm)
